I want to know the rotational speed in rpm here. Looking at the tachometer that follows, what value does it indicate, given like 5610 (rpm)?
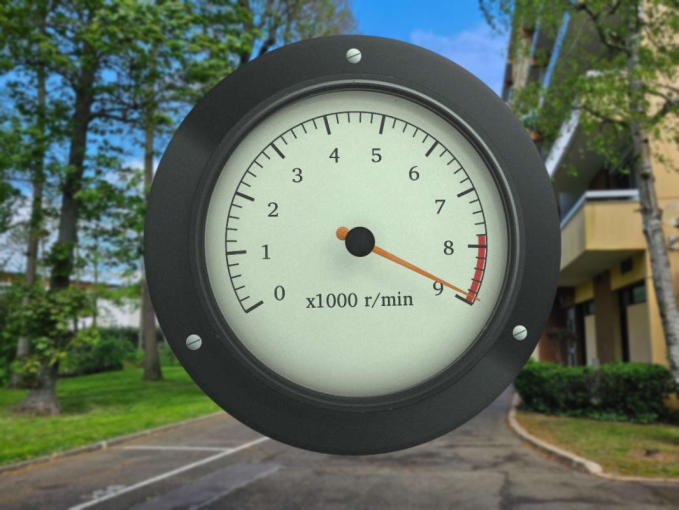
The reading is 8900 (rpm)
